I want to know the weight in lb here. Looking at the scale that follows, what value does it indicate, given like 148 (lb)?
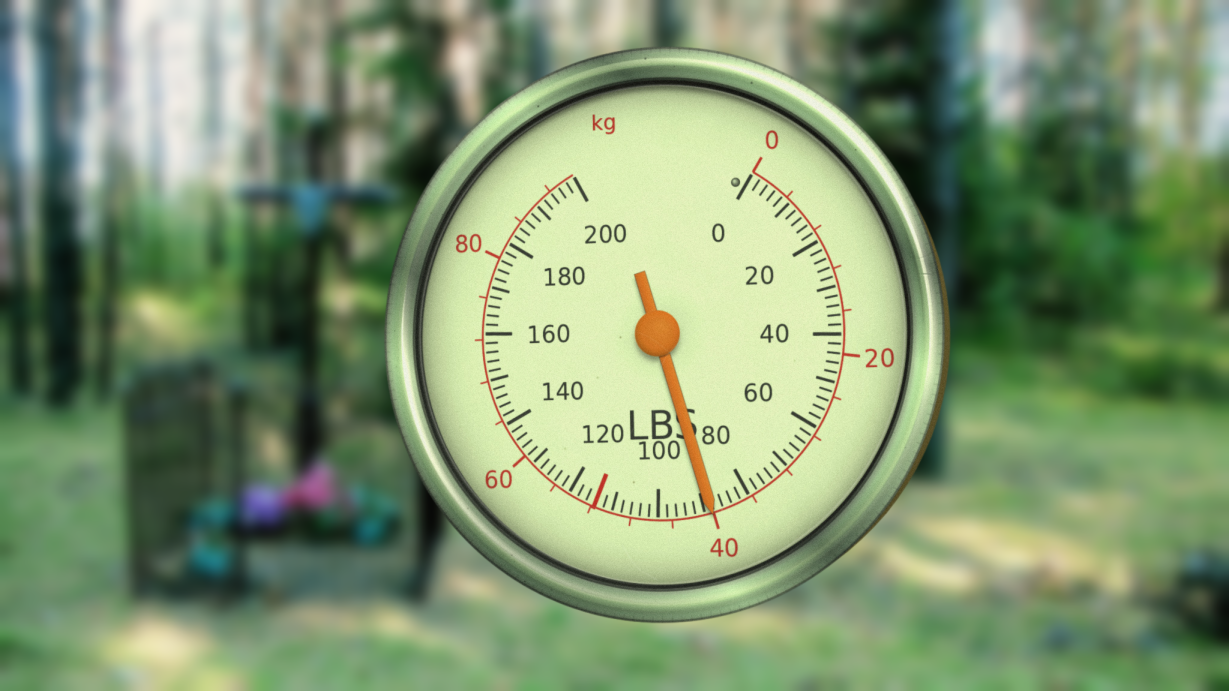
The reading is 88 (lb)
